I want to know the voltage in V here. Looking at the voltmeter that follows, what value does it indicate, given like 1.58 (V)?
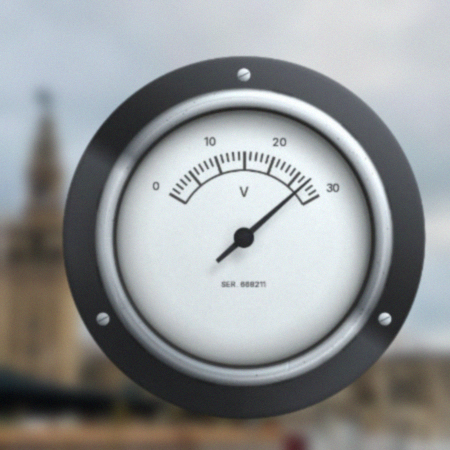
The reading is 27 (V)
